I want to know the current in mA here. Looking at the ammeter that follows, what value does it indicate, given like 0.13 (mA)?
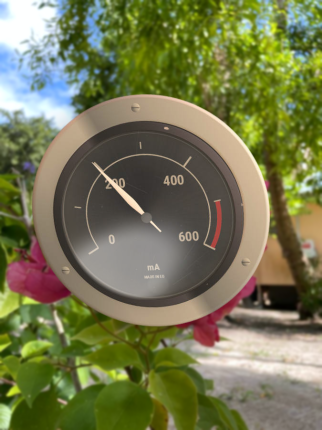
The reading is 200 (mA)
